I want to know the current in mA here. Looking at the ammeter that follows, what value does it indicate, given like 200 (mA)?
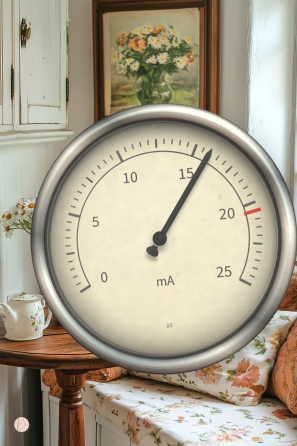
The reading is 16 (mA)
